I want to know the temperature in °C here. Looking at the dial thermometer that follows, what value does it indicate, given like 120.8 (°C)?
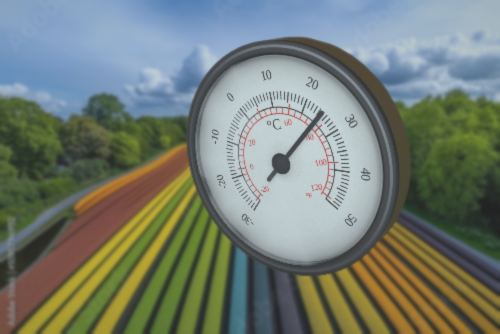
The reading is 25 (°C)
